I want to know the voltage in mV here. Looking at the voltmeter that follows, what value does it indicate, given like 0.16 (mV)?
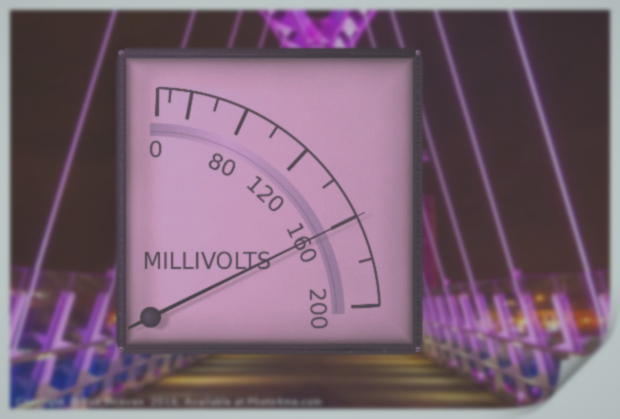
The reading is 160 (mV)
